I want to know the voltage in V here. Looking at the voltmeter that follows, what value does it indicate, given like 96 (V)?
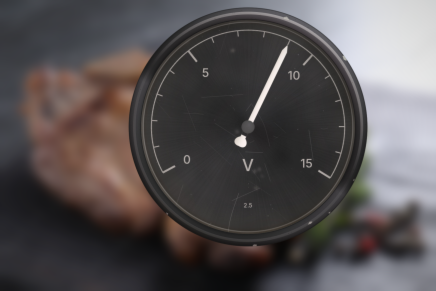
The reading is 9 (V)
